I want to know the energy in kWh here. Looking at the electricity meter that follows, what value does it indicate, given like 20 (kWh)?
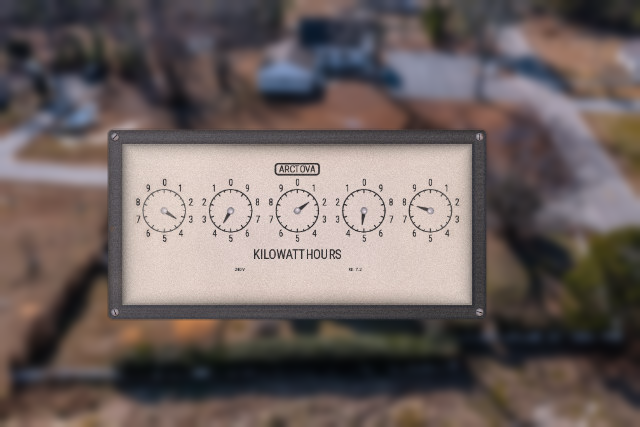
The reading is 34148 (kWh)
